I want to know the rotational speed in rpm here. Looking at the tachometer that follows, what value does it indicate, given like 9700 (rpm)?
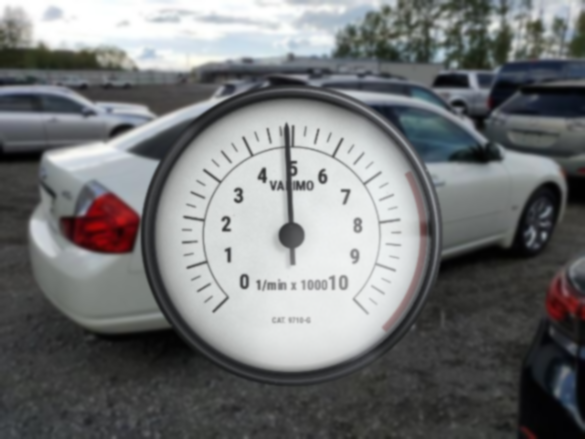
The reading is 4875 (rpm)
